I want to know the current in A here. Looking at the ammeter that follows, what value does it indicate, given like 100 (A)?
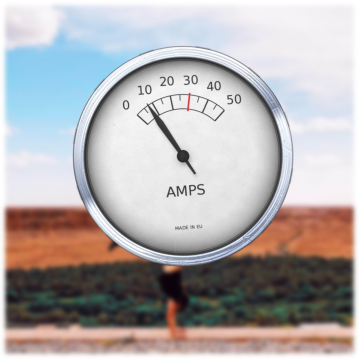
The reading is 7.5 (A)
